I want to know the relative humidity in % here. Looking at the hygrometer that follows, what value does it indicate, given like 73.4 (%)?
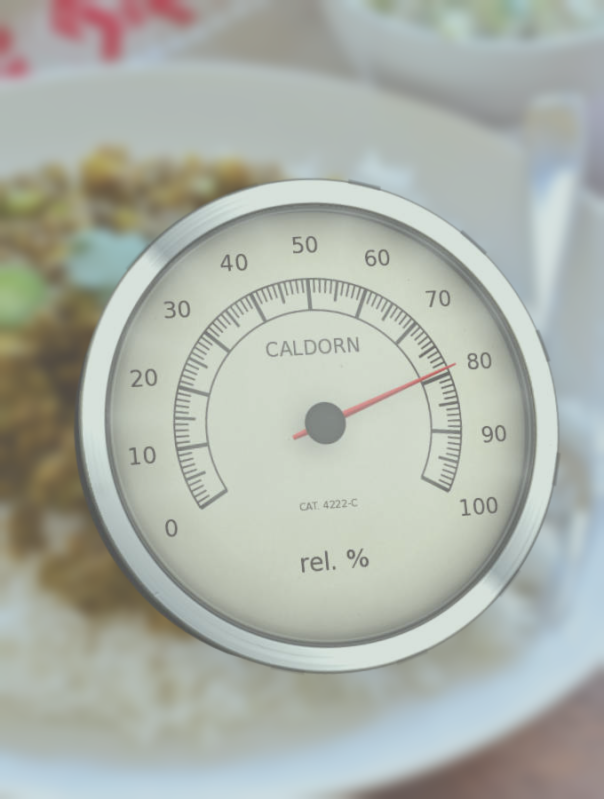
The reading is 79 (%)
